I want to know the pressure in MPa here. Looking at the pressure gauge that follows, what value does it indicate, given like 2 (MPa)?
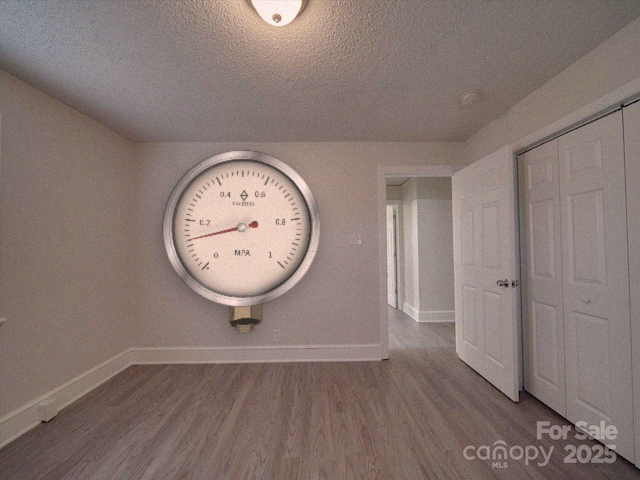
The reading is 0.12 (MPa)
